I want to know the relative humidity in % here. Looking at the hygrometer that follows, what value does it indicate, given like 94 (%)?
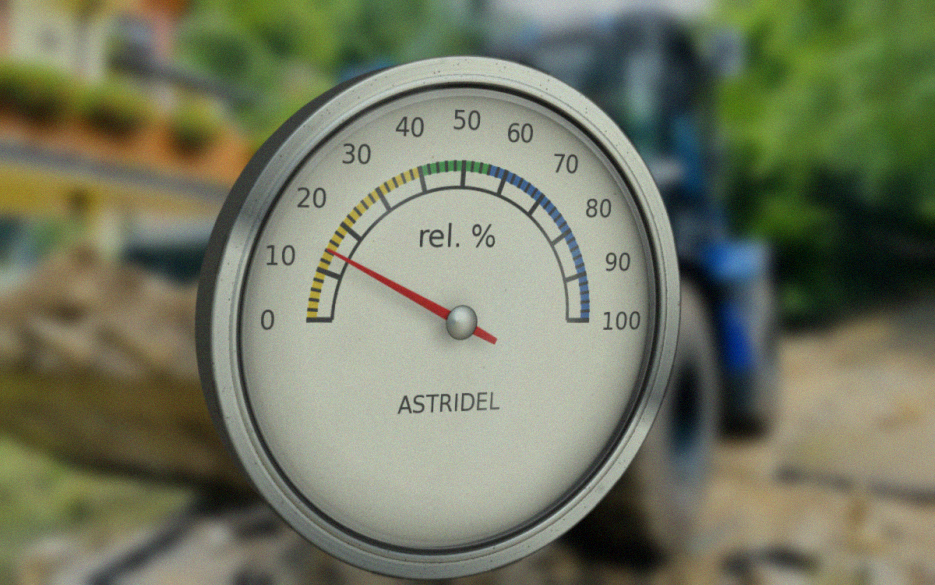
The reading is 14 (%)
